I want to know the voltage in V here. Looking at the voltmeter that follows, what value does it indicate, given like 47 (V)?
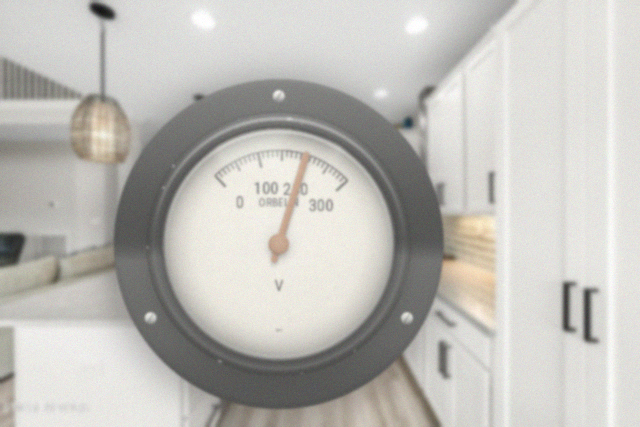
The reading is 200 (V)
